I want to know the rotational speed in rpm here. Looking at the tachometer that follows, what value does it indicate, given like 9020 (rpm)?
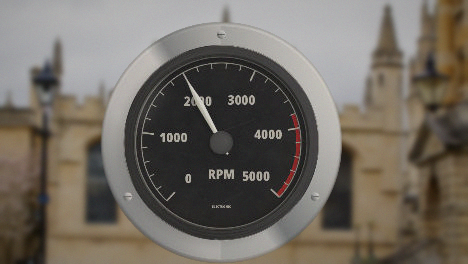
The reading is 2000 (rpm)
